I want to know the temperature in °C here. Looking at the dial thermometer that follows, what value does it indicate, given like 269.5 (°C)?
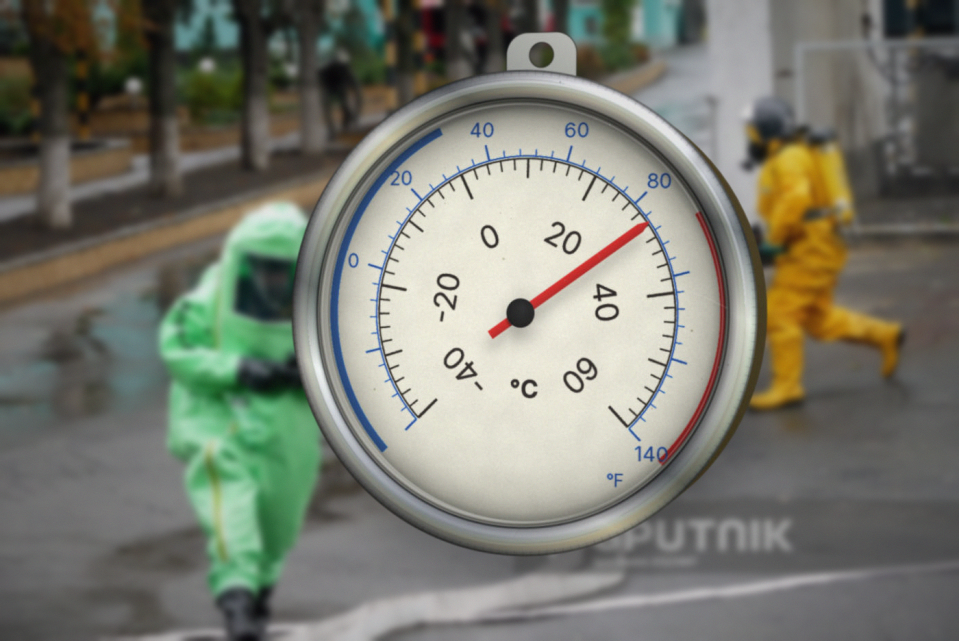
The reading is 30 (°C)
